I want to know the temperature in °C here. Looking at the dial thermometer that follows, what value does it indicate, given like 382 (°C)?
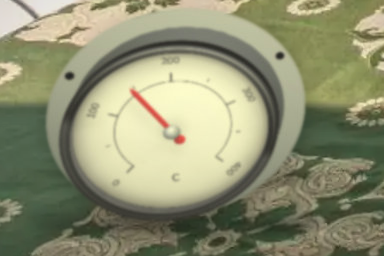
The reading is 150 (°C)
